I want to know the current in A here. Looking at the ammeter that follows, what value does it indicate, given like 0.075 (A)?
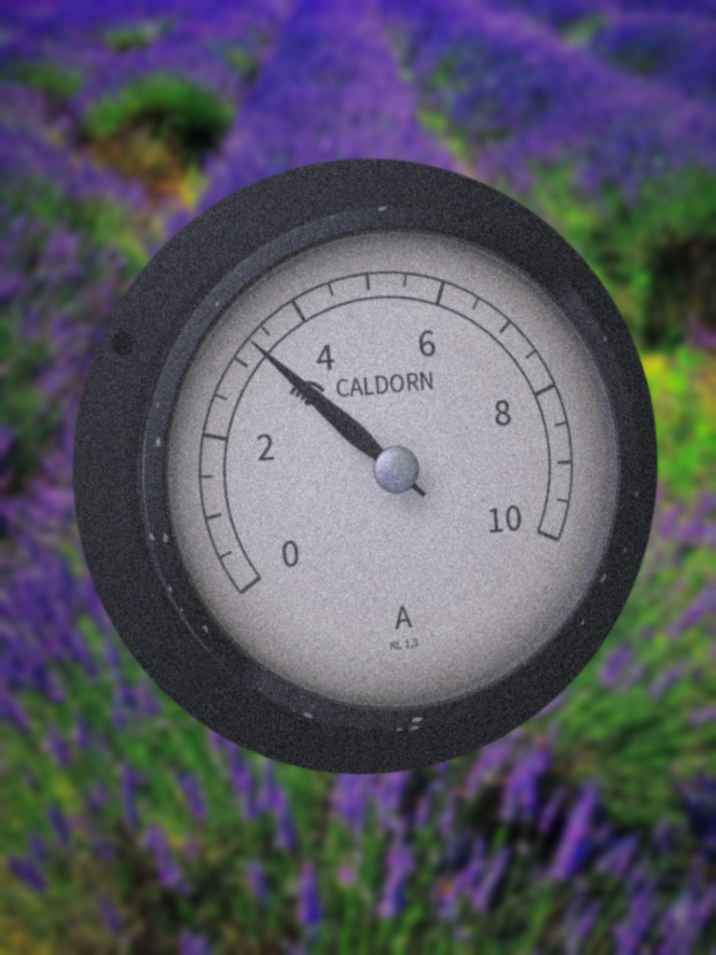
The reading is 3.25 (A)
